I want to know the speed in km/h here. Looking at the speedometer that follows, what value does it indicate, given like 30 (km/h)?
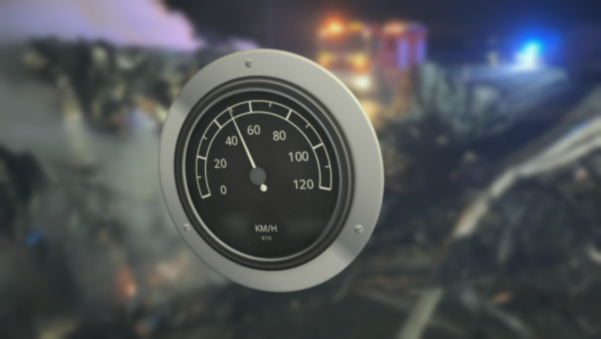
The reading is 50 (km/h)
